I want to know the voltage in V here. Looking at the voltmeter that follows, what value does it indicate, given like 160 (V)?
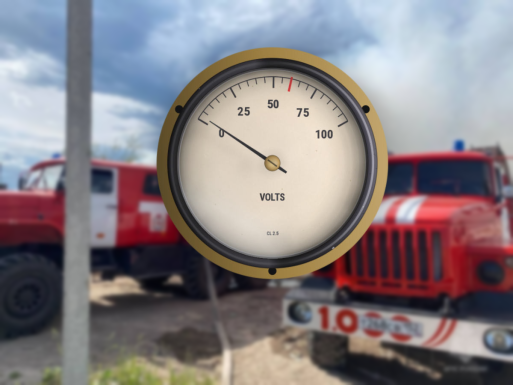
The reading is 2.5 (V)
